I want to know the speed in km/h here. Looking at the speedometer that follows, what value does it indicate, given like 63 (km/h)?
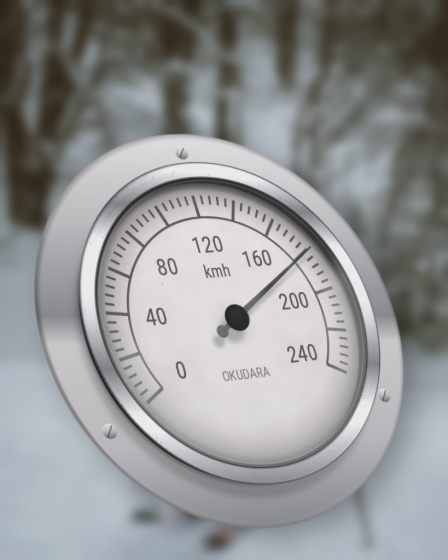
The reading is 180 (km/h)
